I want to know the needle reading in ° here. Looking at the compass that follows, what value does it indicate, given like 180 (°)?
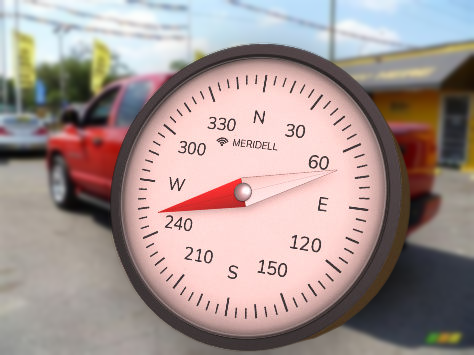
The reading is 250 (°)
